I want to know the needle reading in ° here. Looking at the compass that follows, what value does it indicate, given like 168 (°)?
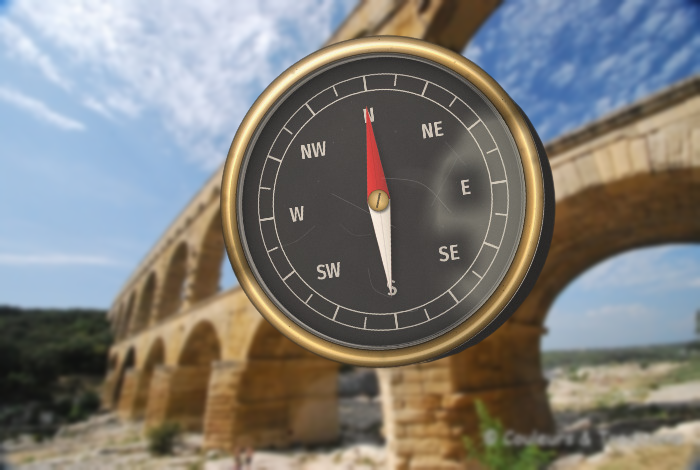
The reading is 0 (°)
